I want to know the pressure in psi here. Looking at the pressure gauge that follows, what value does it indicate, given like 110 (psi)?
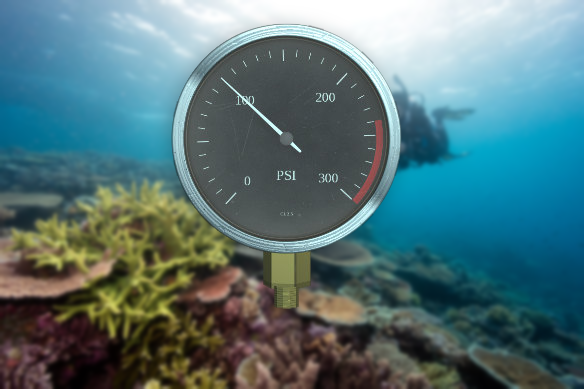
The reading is 100 (psi)
